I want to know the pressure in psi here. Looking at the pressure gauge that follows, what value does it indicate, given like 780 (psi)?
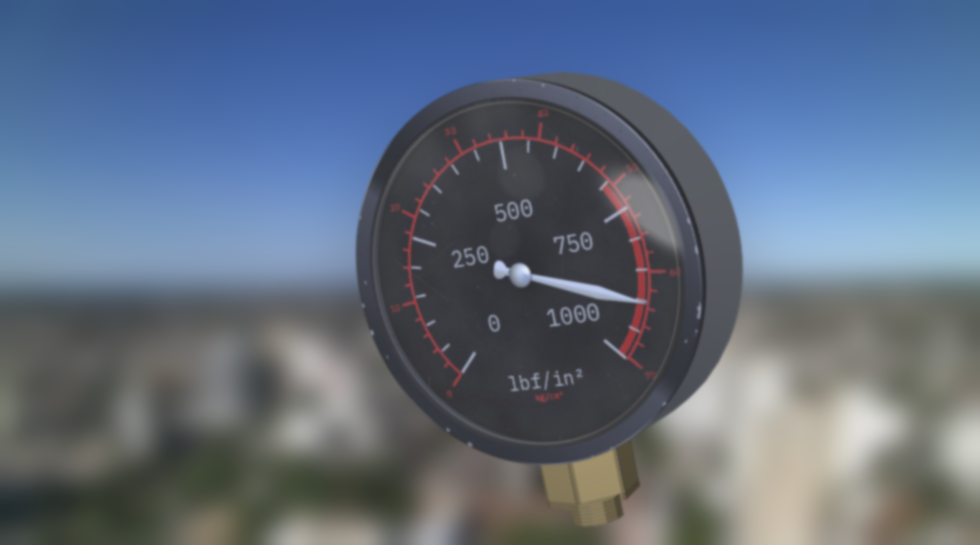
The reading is 900 (psi)
